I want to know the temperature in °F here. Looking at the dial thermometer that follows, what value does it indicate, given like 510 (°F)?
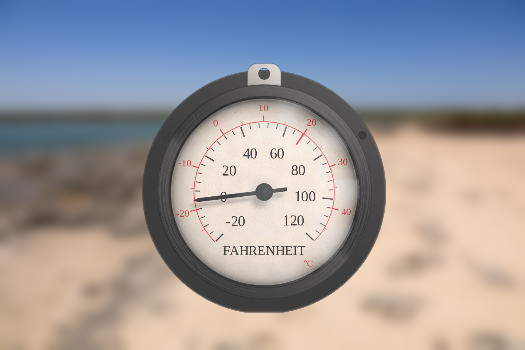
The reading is 0 (°F)
